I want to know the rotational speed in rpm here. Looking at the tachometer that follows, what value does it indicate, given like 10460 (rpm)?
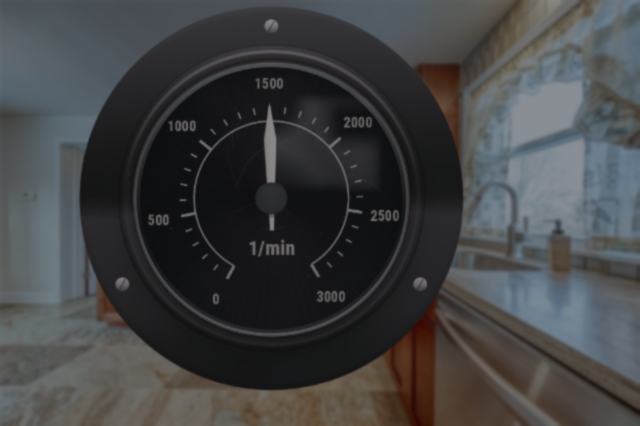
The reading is 1500 (rpm)
